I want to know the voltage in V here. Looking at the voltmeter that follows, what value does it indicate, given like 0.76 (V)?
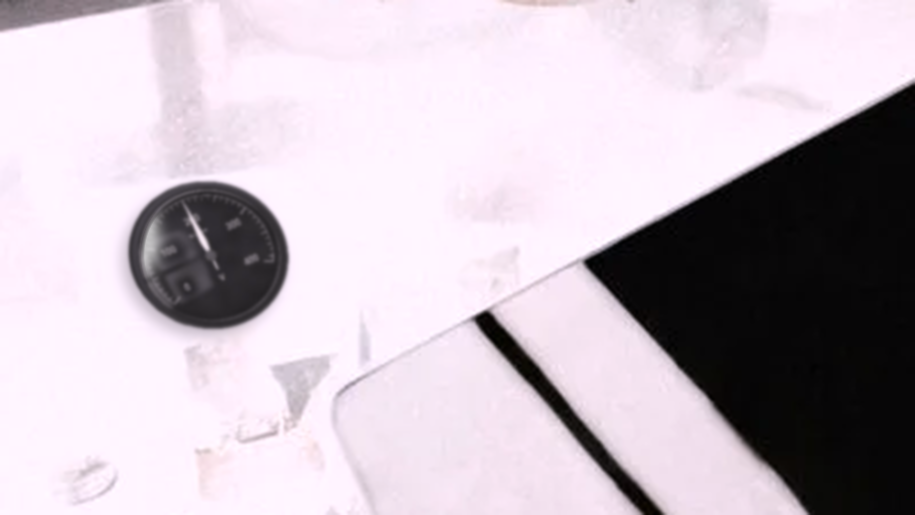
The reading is 200 (V)
